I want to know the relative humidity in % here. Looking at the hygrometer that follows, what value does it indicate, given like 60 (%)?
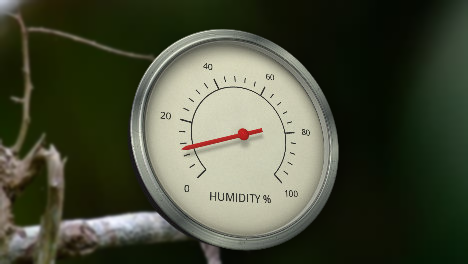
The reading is 10 (%)
